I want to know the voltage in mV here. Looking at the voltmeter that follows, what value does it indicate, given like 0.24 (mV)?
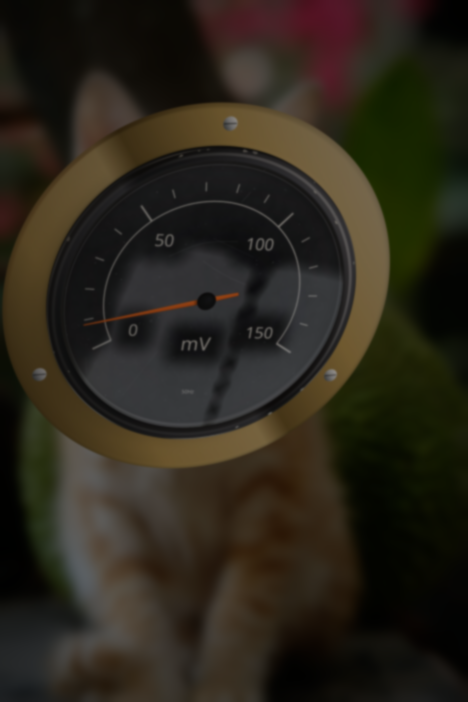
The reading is 10 (mV)
